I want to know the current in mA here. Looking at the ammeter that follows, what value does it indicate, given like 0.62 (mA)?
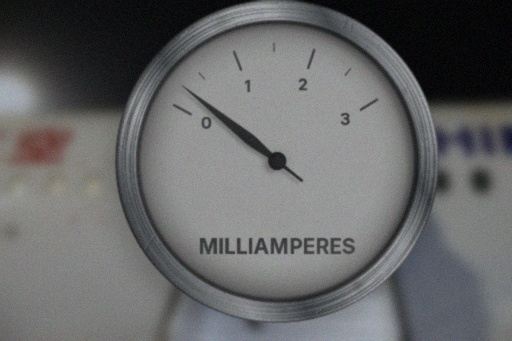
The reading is 0.25 (mA)
